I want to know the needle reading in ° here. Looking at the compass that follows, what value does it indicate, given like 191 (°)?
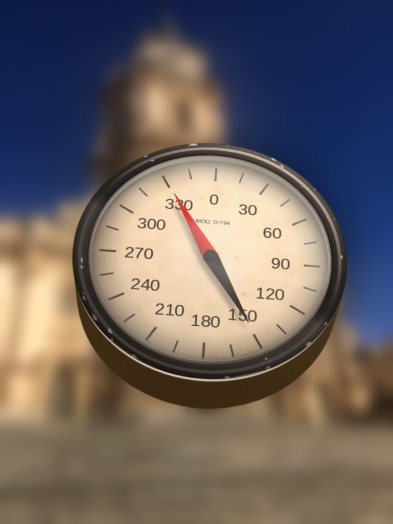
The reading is 330 (°)
